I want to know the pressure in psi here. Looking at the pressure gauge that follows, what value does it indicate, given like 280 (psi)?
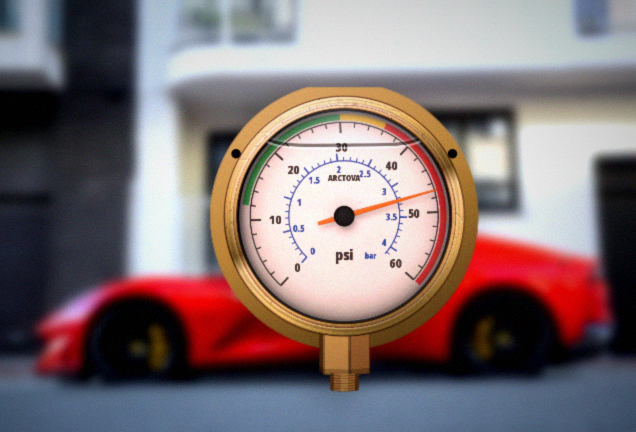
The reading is 47 (psi)
